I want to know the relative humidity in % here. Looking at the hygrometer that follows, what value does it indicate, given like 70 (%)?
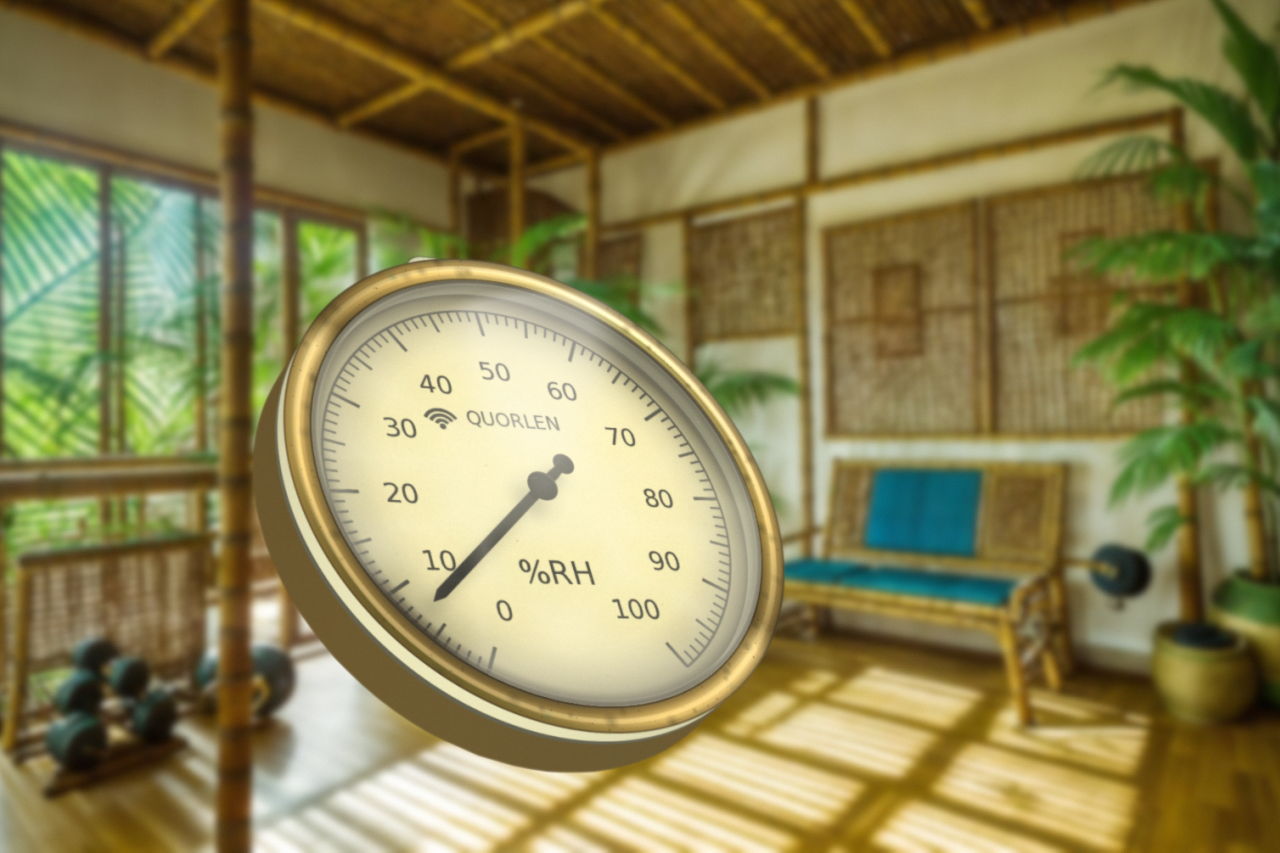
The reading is 7 (%)
